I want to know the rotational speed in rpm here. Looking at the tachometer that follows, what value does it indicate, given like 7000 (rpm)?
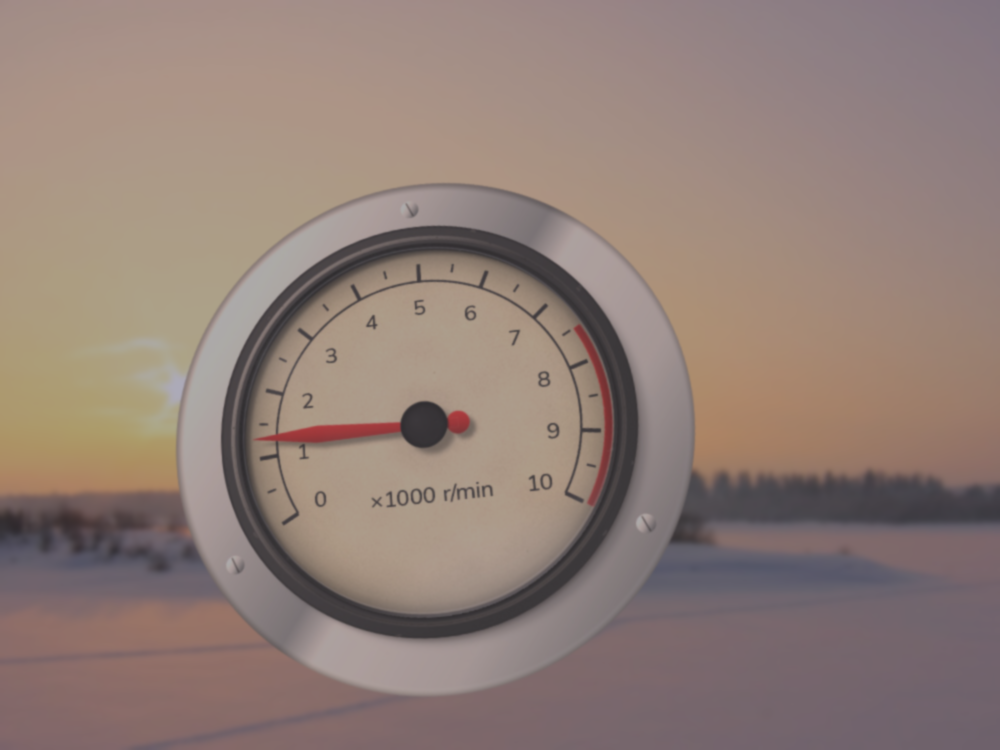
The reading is 1250 (rpm)
